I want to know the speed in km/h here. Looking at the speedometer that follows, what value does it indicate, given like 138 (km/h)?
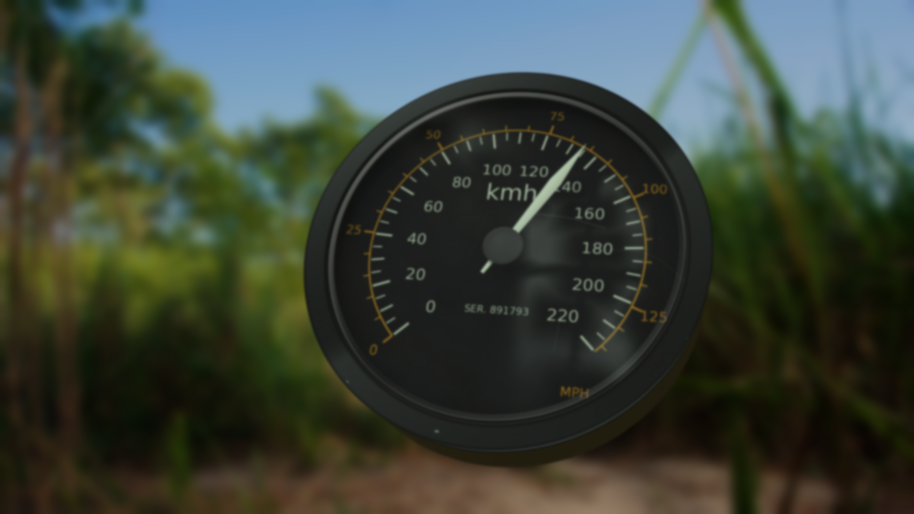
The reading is 135 (km/h)
